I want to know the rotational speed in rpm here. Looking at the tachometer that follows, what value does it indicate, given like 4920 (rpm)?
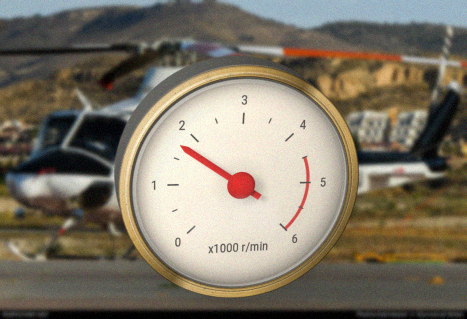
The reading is 1750 (rpm)
